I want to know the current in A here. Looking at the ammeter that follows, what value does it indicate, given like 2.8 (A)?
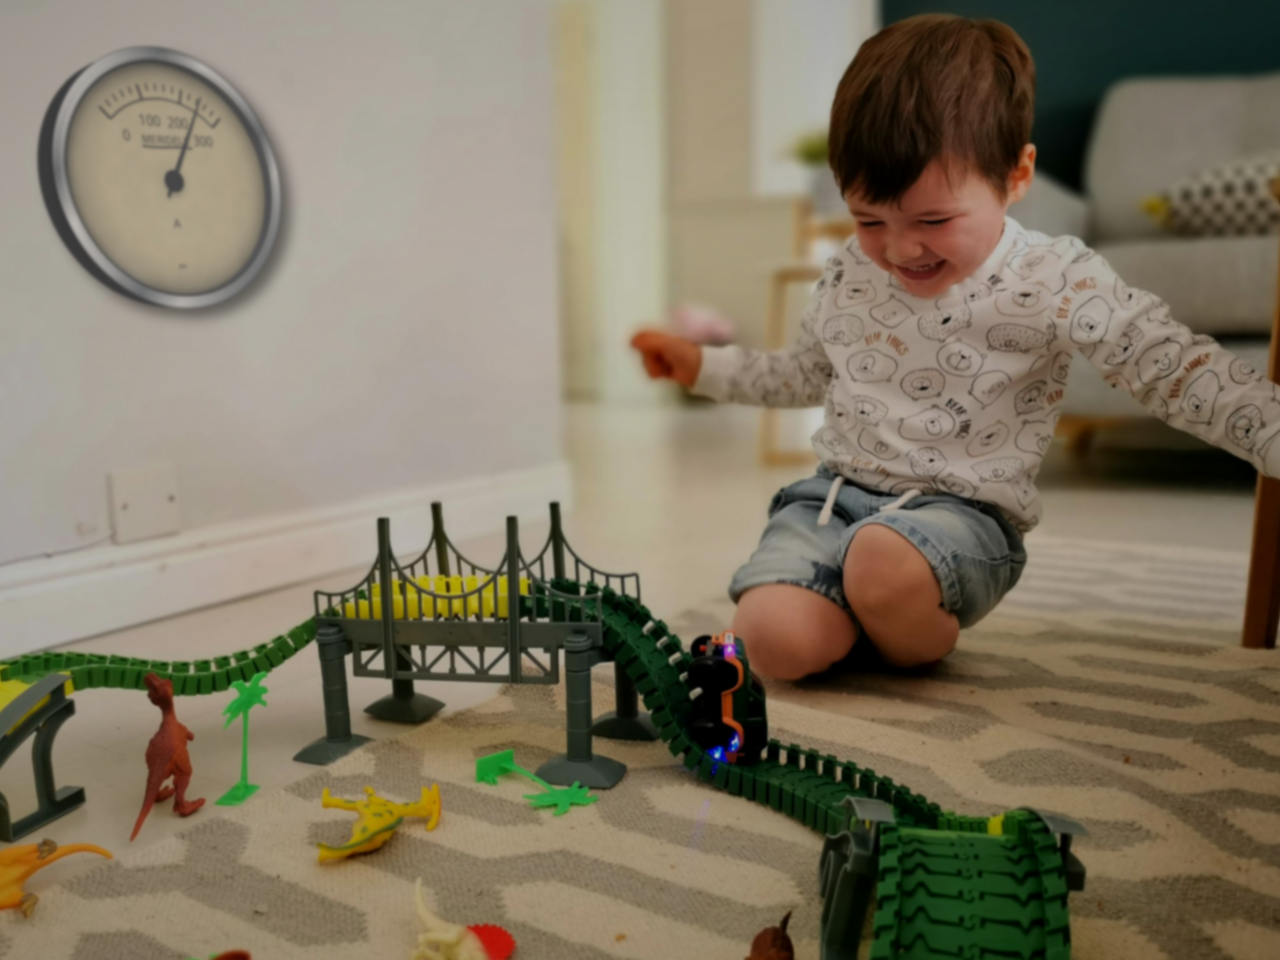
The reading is 240 (A)
